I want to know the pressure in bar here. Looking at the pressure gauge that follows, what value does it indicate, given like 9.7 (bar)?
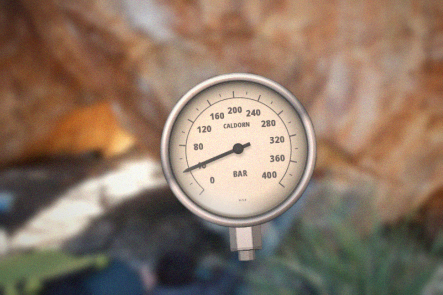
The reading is 40 (bar)
